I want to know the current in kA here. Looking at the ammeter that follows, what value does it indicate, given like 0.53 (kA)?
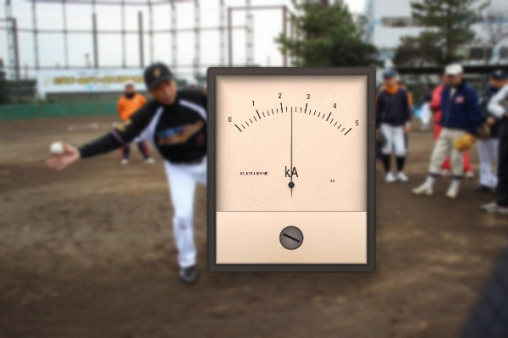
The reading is 2.4 (kA)
